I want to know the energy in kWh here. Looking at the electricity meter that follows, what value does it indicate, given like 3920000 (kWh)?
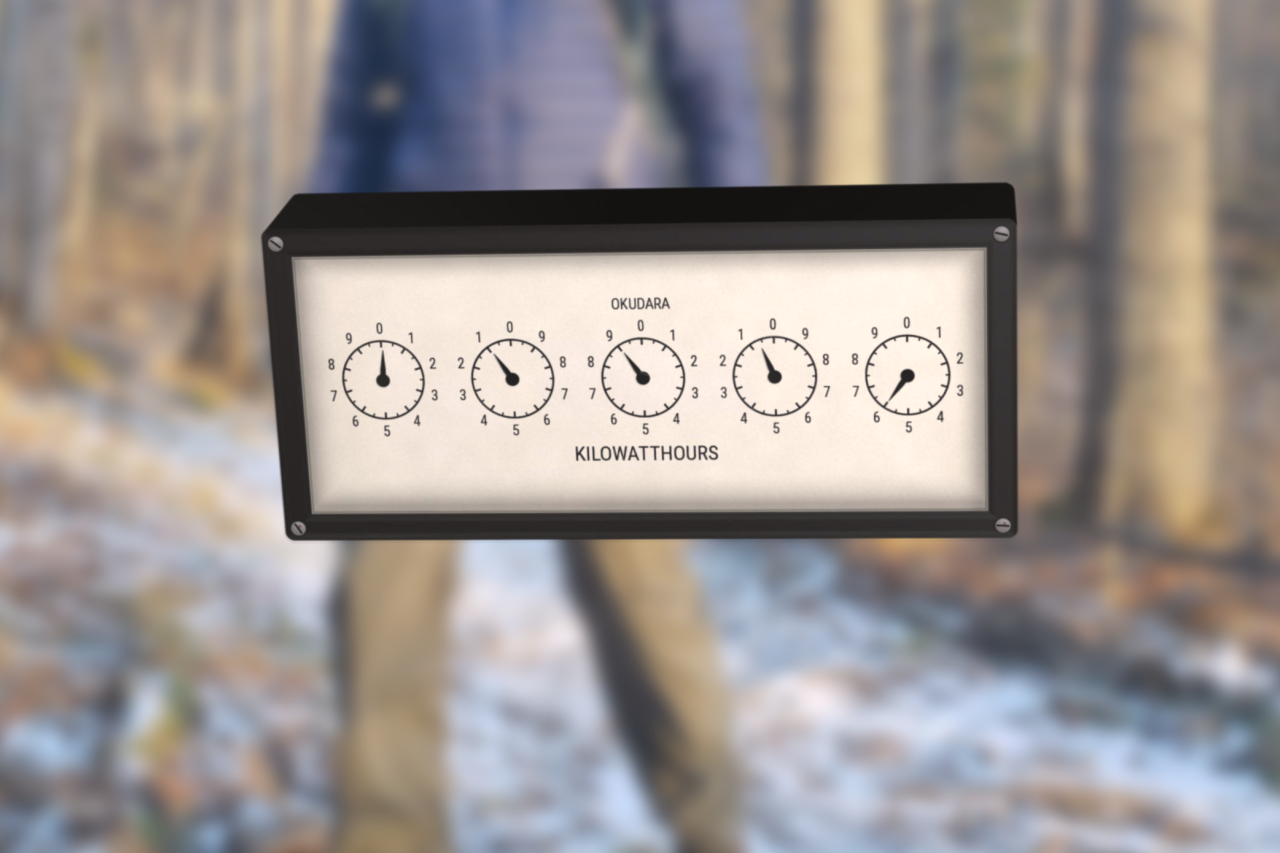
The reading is 906 (kWh)
